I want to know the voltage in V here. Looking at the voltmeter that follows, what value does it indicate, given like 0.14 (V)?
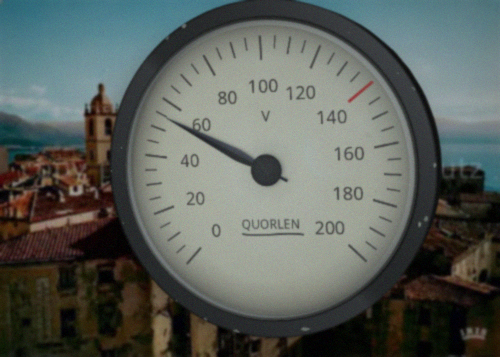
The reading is 55 (V)
